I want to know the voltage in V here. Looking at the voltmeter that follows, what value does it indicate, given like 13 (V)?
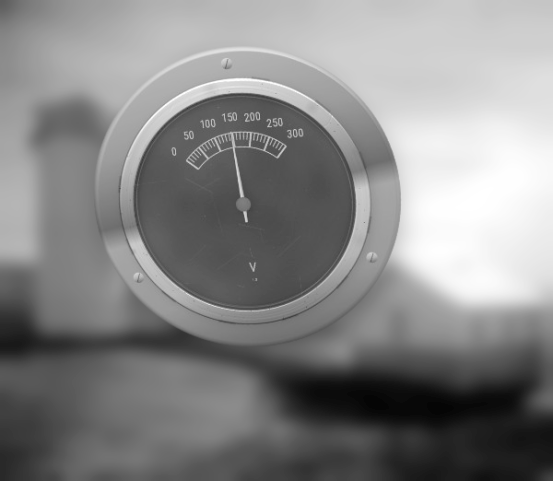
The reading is 150 (V)
